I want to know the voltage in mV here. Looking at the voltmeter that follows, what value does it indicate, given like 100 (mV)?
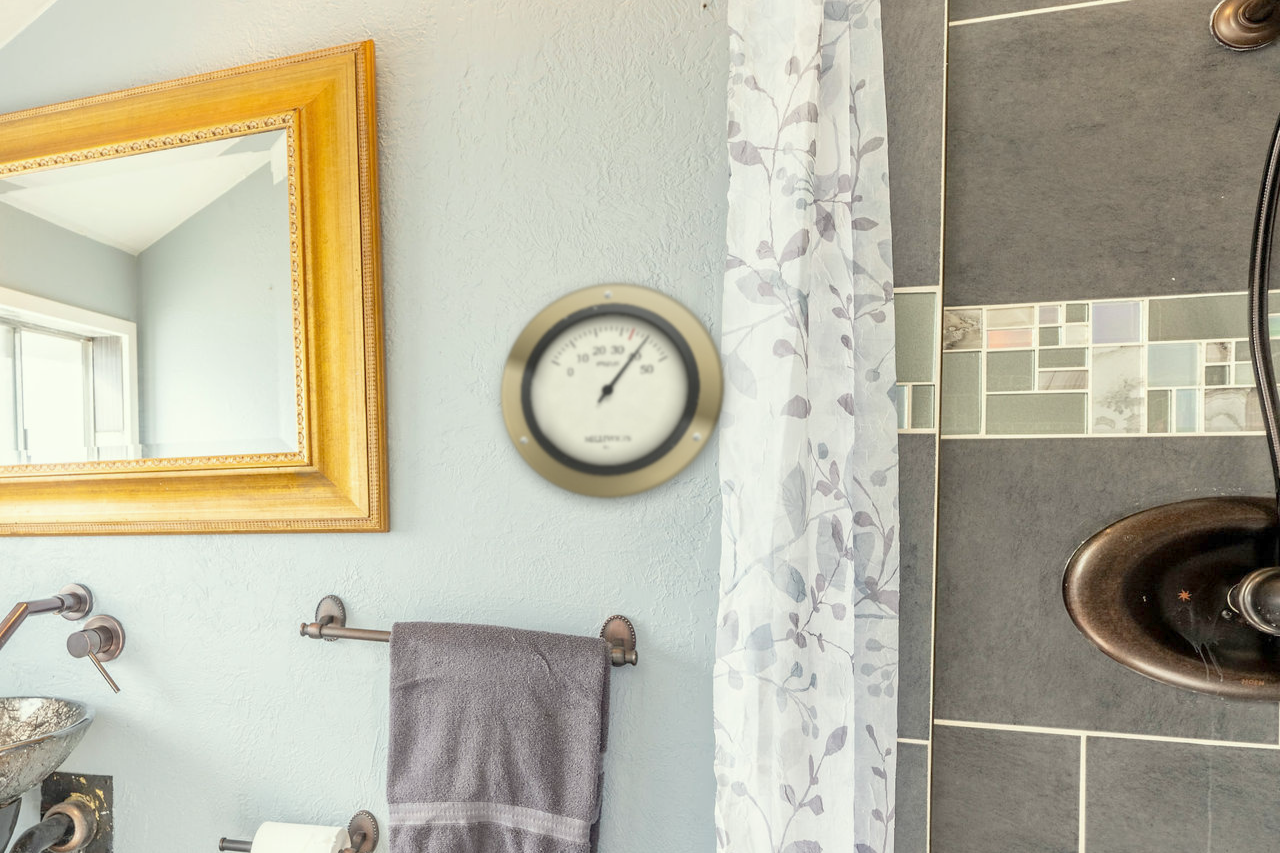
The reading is 40 (mV)
